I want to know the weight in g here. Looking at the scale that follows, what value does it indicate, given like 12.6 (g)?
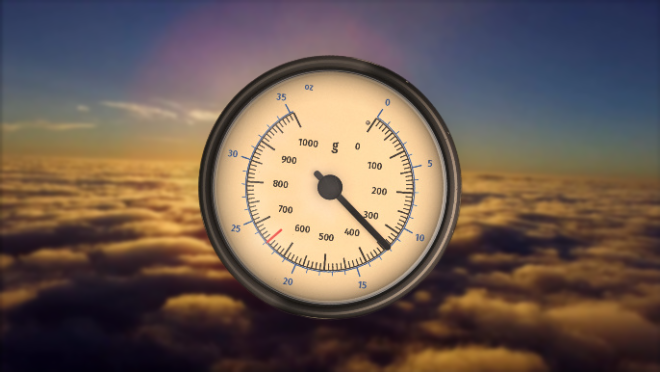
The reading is 340 (g)
